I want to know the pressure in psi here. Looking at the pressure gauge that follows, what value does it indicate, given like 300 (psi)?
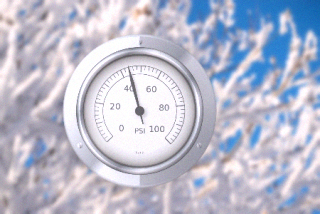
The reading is 44 (psi)
